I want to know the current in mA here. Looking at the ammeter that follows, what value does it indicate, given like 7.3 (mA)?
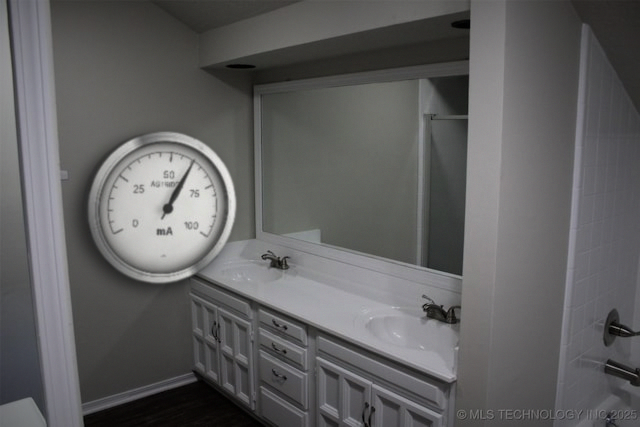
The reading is 60 (mA)
